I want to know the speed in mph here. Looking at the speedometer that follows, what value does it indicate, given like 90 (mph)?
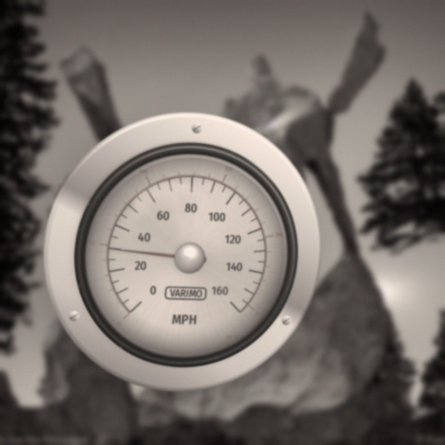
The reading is 30 (mph)
